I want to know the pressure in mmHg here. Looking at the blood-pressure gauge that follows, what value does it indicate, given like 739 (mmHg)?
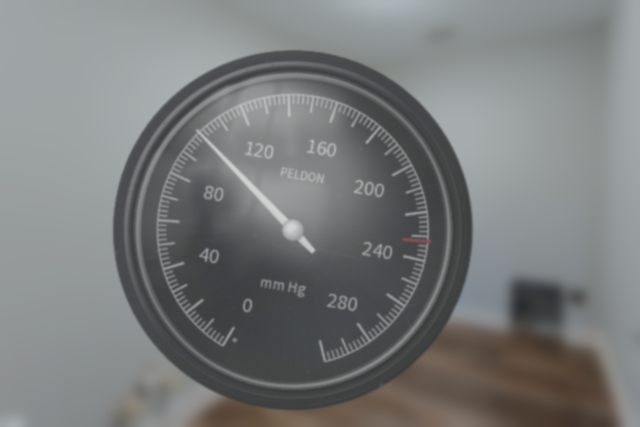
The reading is 100 (mmHg)
